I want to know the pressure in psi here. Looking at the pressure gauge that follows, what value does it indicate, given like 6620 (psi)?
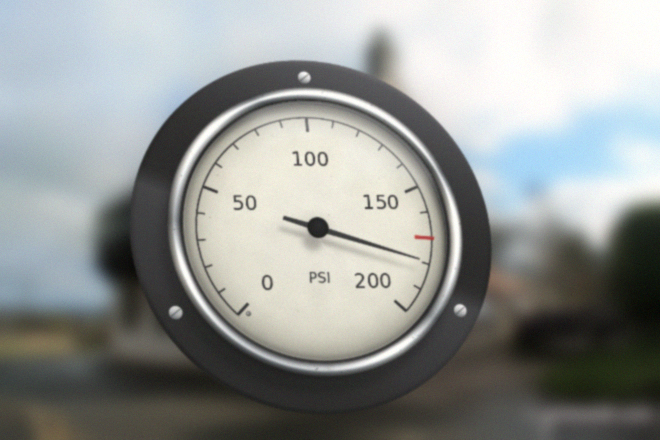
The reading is 180 (psi)
